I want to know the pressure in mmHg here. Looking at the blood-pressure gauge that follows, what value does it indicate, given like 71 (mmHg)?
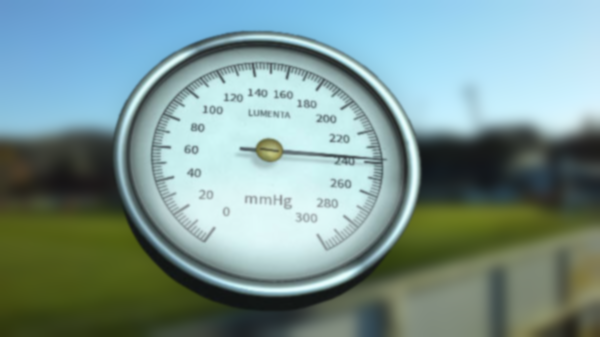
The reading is 240 (mmHg)
